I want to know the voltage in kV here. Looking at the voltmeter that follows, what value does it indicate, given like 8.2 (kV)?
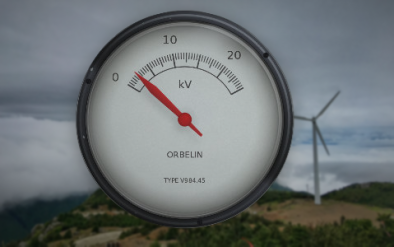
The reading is 2.5 (kV)
